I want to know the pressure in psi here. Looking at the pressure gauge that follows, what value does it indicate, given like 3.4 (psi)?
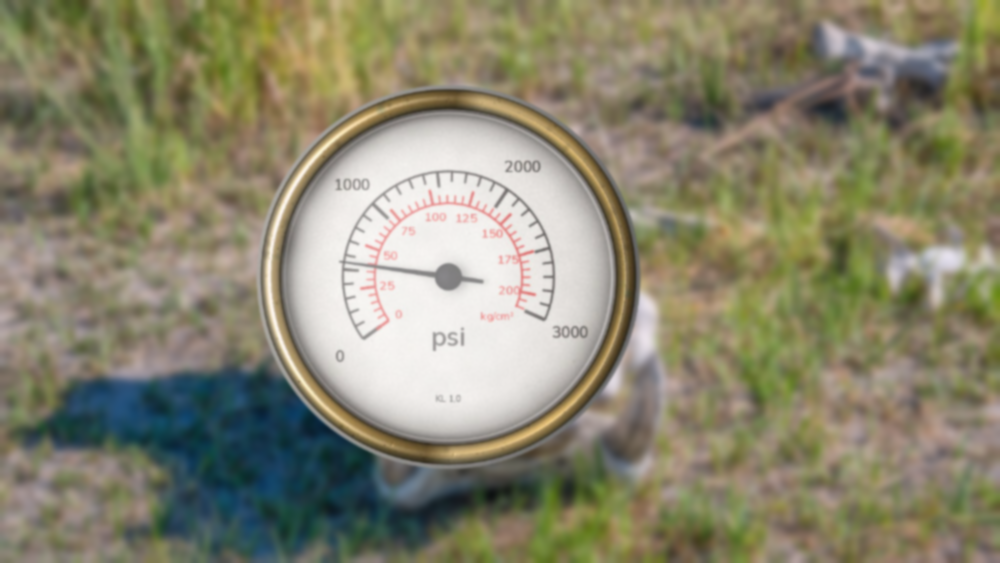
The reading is 550 (psi)
